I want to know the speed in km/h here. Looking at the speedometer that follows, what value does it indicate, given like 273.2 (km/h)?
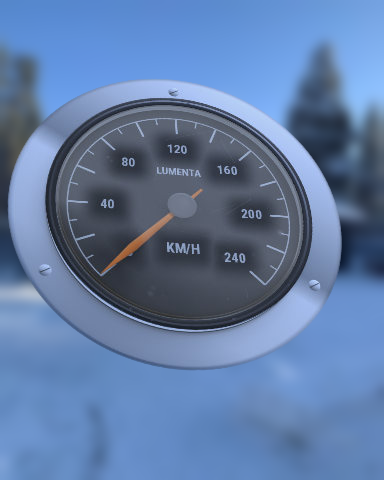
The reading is 0 (km/h)
